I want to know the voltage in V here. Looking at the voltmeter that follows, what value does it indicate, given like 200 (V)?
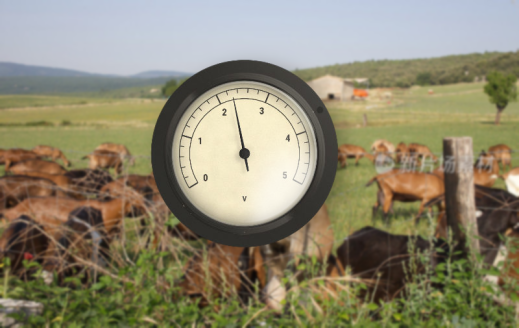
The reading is 2.3 (V)
